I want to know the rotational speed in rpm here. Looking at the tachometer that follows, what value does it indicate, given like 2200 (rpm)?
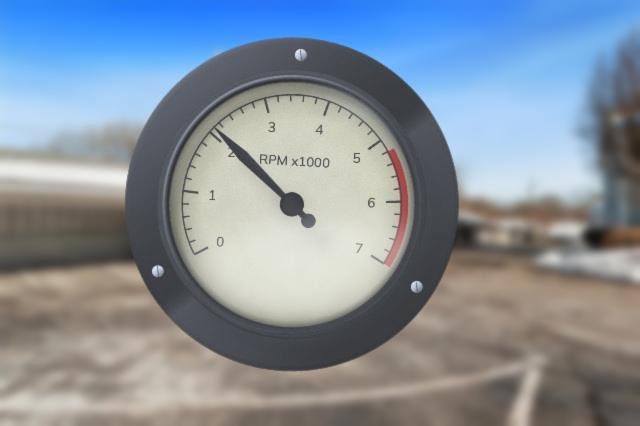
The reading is 2100 (rpm)
